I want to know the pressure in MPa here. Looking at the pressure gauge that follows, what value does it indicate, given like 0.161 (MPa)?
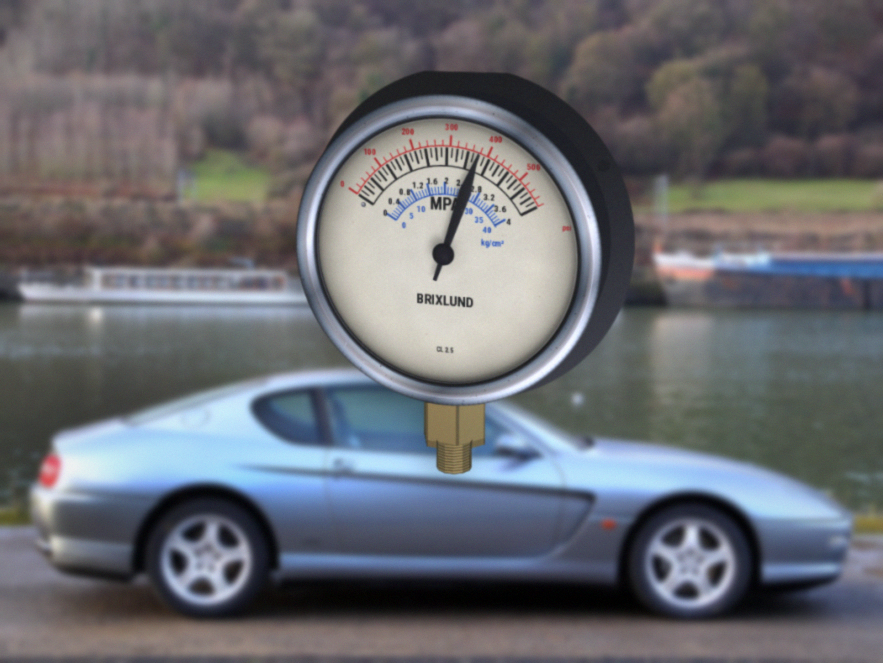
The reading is 2.6 (MPa)
